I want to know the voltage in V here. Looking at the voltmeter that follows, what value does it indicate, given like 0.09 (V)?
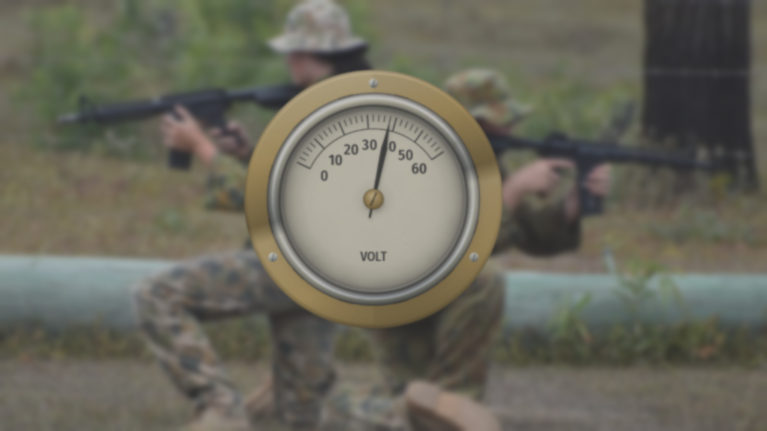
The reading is 38 (V)
